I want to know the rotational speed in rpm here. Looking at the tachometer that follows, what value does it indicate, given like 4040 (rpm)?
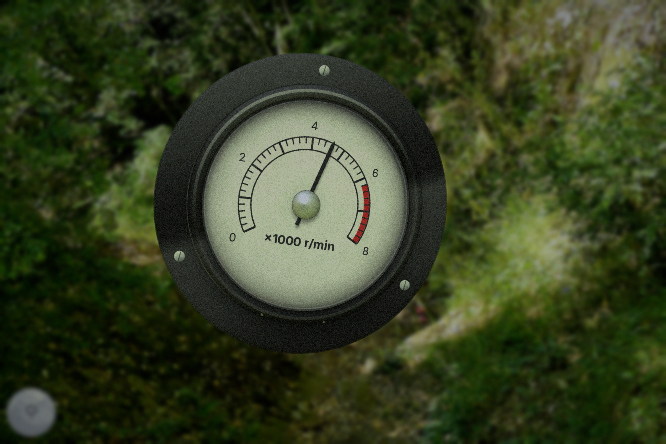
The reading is 4600 (rpm)
